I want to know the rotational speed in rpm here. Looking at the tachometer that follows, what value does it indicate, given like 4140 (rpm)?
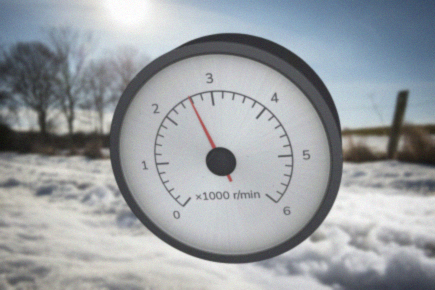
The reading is 2600 (rpm)
